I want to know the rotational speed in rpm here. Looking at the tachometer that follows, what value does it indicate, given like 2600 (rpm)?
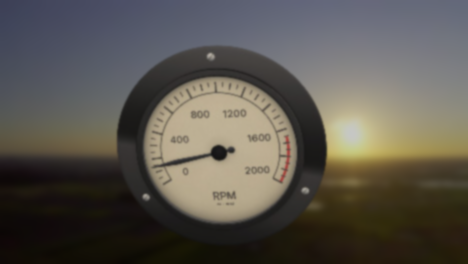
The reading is 150 (rpm)
